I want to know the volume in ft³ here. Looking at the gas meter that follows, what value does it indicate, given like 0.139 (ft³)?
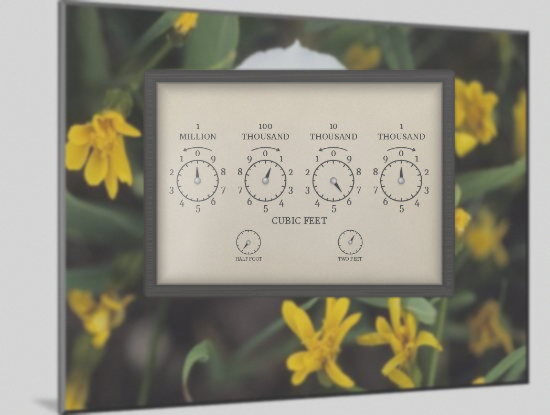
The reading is 6000 (ft³)
